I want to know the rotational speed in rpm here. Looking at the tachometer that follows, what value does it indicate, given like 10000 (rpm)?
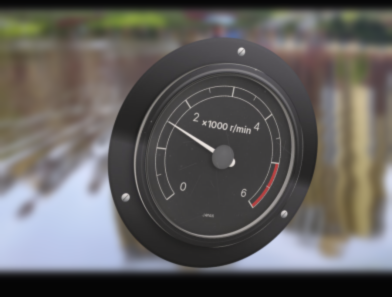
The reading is 1500 (rpm)
